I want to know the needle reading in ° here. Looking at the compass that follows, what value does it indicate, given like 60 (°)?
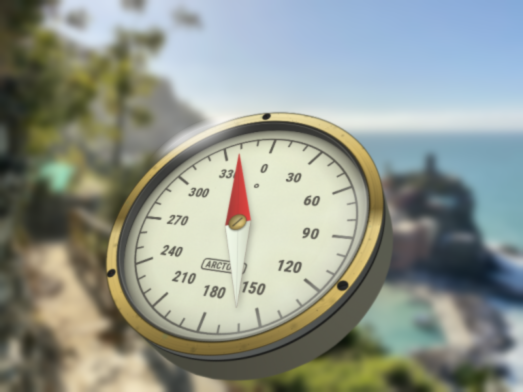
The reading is 340 (°)
